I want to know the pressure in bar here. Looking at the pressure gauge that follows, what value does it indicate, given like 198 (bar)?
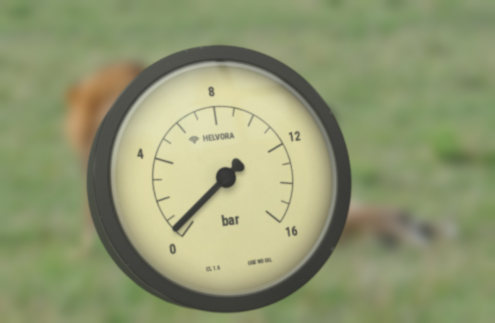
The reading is 0.5 (bar)
